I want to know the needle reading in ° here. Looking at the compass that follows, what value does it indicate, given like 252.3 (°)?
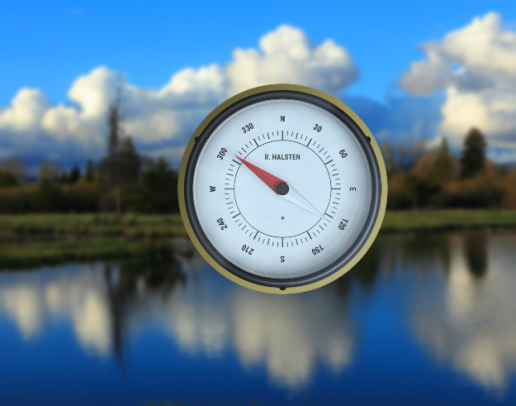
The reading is 305 (°)
